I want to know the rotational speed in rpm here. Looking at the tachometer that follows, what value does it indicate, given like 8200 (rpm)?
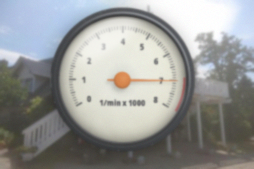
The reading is 7000 (rpm)
